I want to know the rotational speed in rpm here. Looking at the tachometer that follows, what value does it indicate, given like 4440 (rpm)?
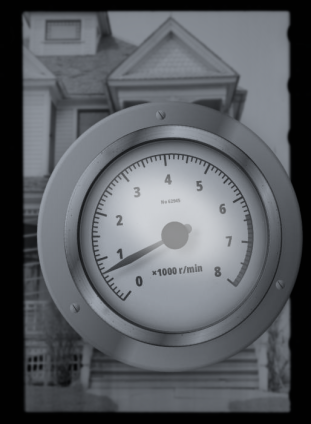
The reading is 700 (rpm)
